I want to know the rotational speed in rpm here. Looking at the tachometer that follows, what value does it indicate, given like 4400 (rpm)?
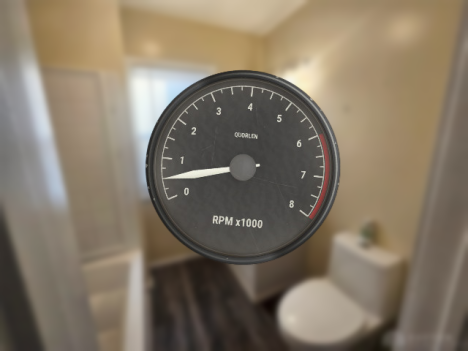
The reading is 500 (rpm)
